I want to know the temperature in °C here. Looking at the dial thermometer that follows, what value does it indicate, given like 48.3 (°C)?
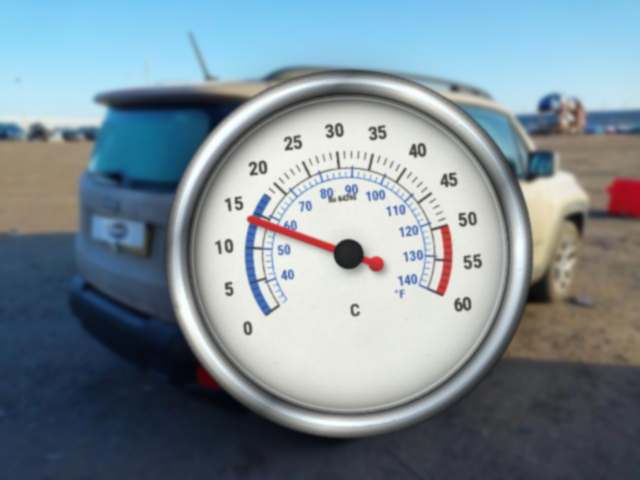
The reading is 14 (°C)
